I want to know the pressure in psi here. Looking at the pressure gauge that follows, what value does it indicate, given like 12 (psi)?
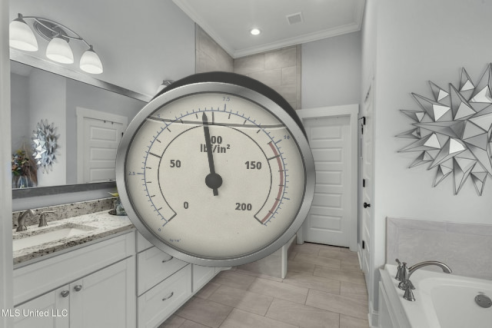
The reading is 95 (psi)
